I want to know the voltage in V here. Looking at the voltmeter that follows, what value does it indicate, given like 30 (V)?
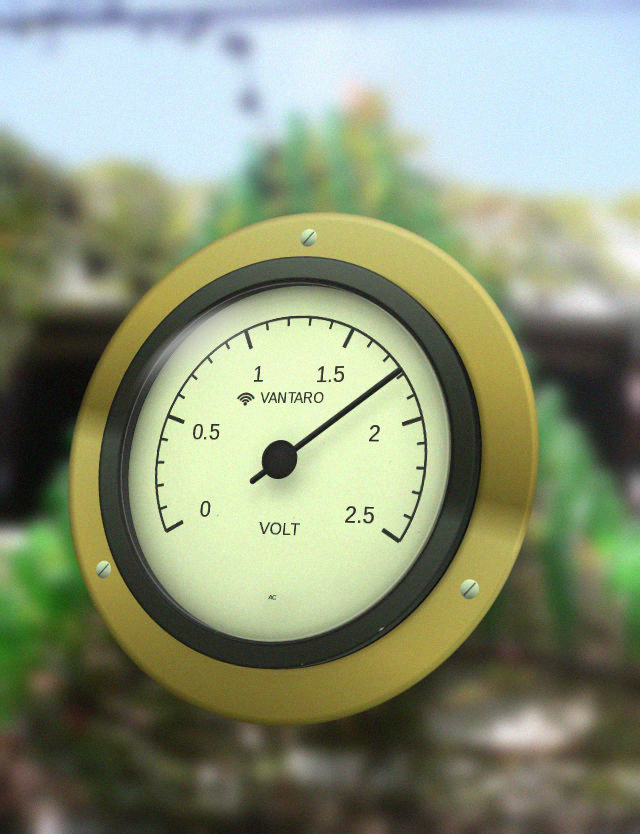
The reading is 1.8 (V)
